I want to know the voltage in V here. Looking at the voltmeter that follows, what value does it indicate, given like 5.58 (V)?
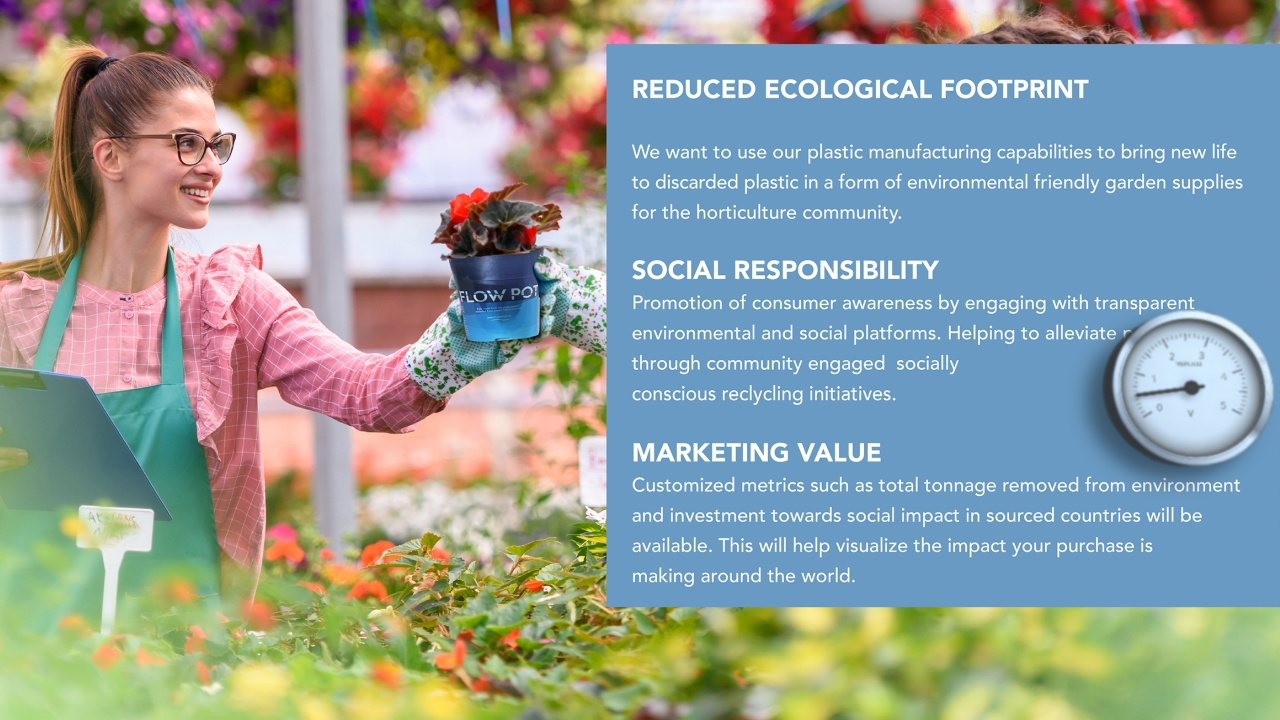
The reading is 0.5 (V)
